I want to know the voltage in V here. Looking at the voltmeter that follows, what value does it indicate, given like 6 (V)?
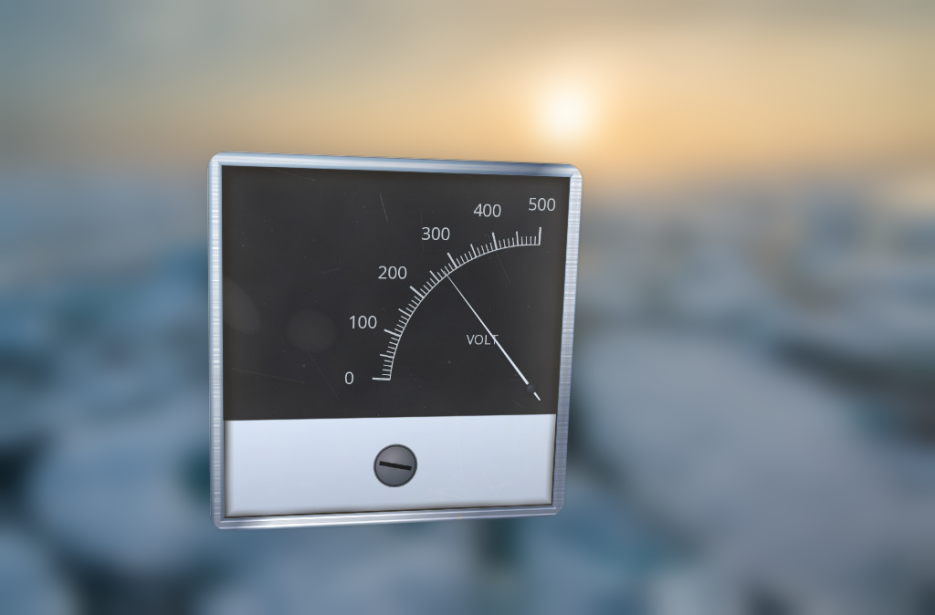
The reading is 270 (V)
